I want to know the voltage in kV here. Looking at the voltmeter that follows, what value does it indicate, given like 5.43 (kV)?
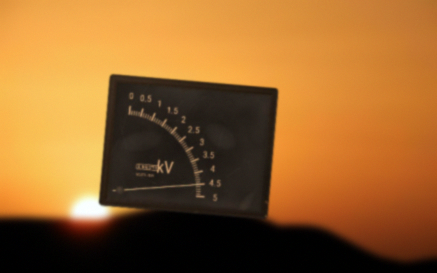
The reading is 4.5 (kV)
